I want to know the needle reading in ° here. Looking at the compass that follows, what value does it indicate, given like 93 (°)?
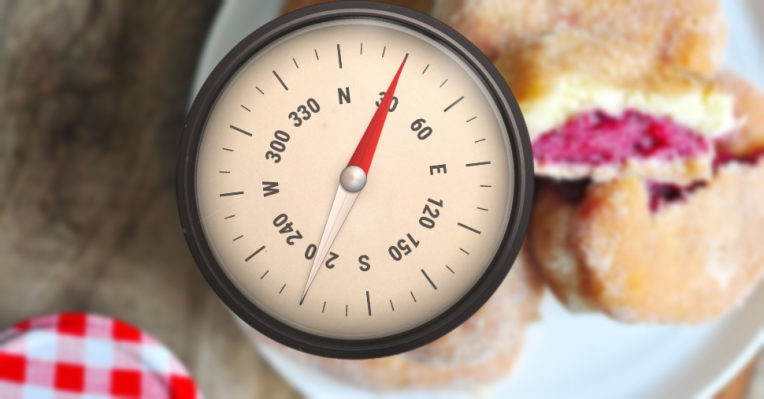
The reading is 30 (°)
